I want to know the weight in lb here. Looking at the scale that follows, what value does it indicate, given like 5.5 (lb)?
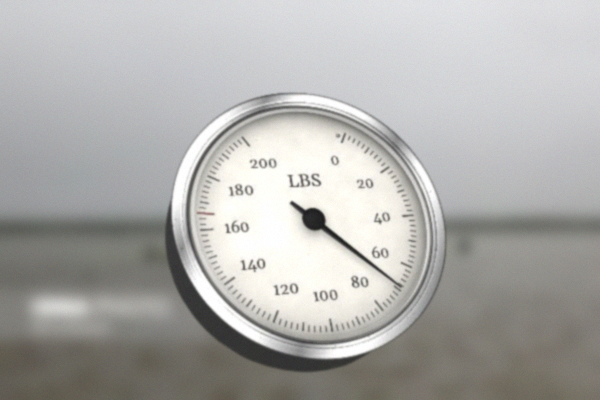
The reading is 70 (lb)
